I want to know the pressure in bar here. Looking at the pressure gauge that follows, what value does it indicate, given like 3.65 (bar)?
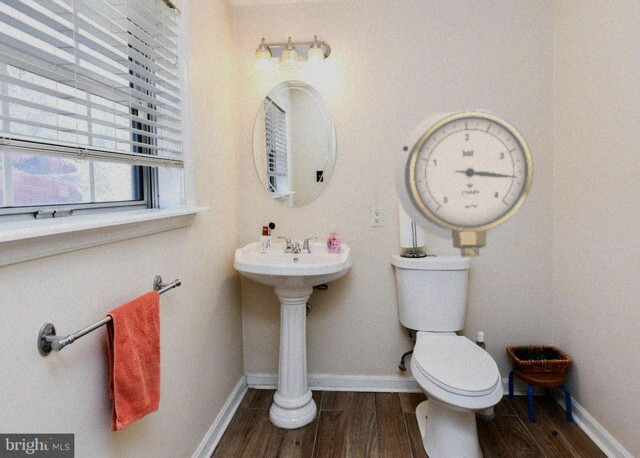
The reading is 3.5 (bar)
